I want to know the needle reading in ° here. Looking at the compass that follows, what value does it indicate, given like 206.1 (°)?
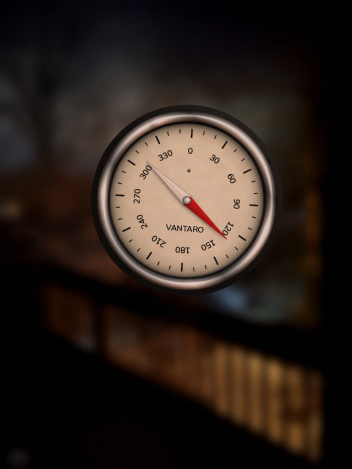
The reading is 130 (°)
